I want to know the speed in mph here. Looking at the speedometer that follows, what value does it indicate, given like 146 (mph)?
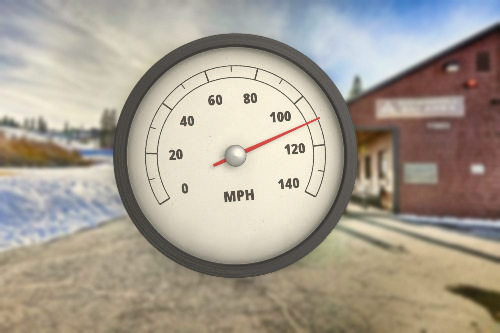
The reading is 110 (mph)
